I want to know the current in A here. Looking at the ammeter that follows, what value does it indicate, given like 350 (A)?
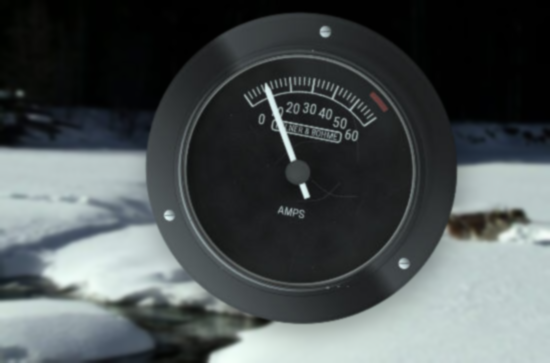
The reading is 10 (A)
